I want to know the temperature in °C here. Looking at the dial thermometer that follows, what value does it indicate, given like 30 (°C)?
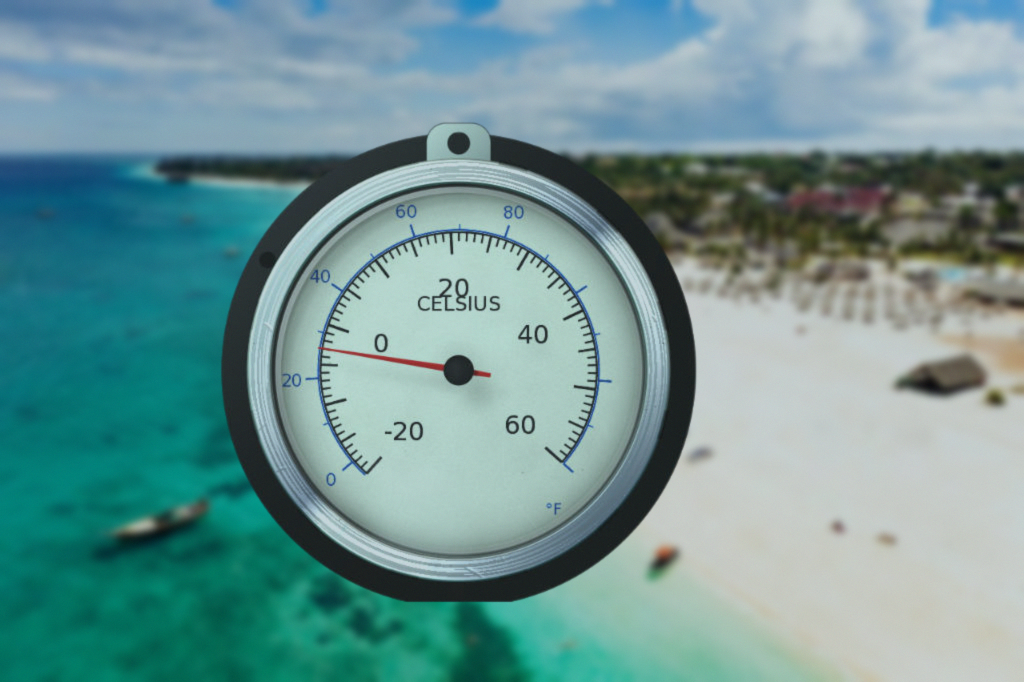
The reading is -3 (°C)
